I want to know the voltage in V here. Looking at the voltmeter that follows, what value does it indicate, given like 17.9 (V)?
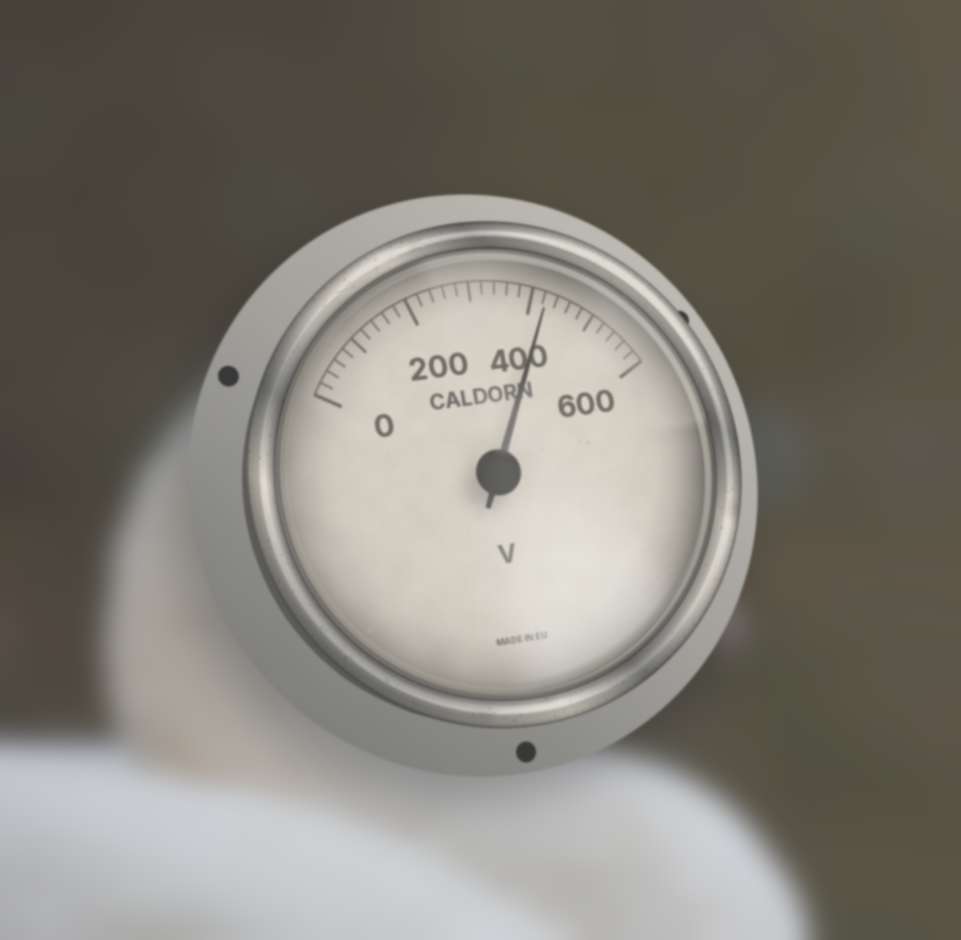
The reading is 420 (V)
